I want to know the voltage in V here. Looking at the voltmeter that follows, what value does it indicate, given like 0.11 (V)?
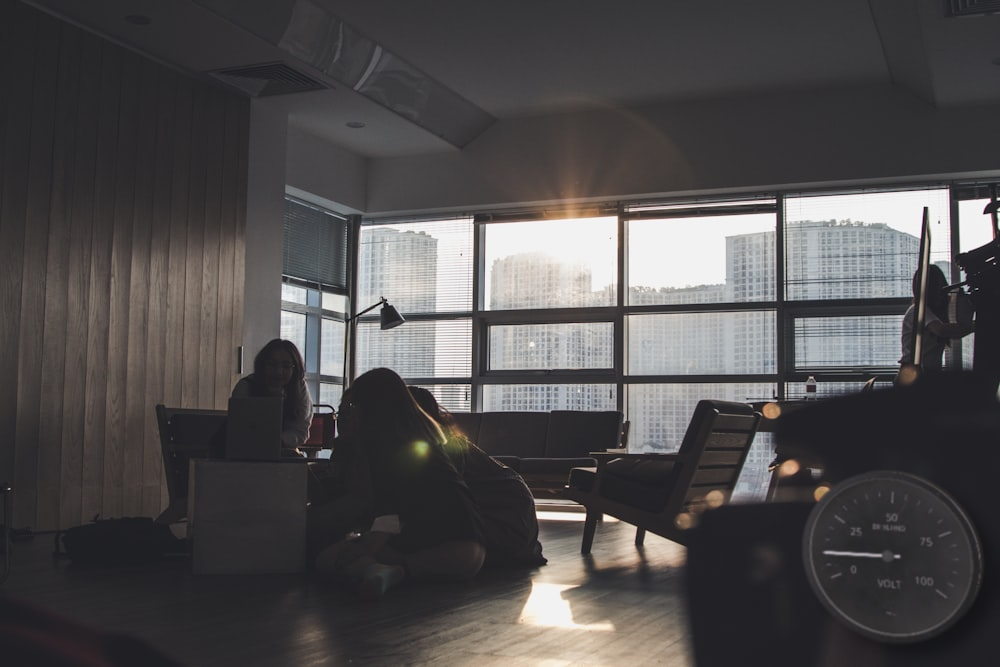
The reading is 10 (V)
